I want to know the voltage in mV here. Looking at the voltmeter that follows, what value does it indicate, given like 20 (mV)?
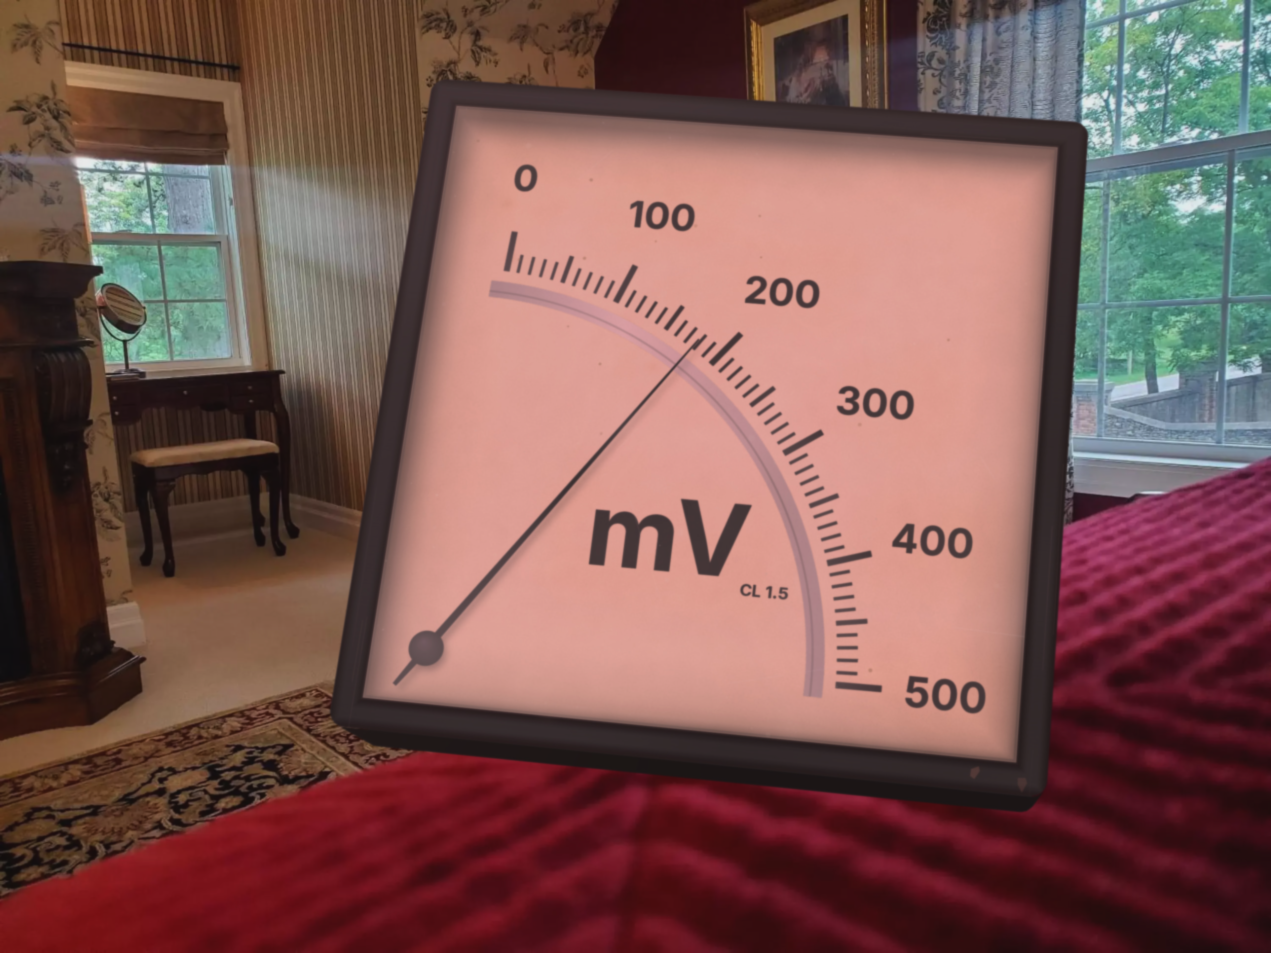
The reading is 180 (mV)
